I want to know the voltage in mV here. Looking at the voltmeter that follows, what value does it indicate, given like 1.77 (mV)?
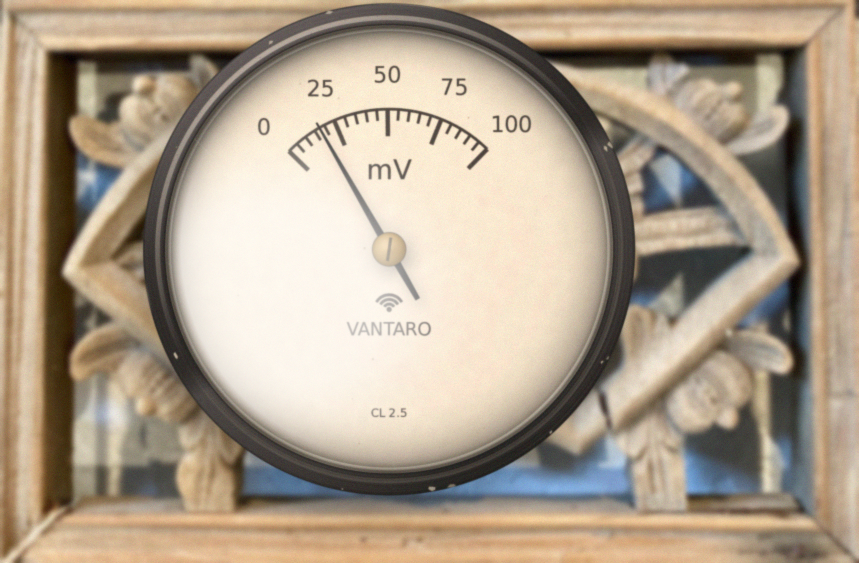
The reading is 17.5 (mV)
